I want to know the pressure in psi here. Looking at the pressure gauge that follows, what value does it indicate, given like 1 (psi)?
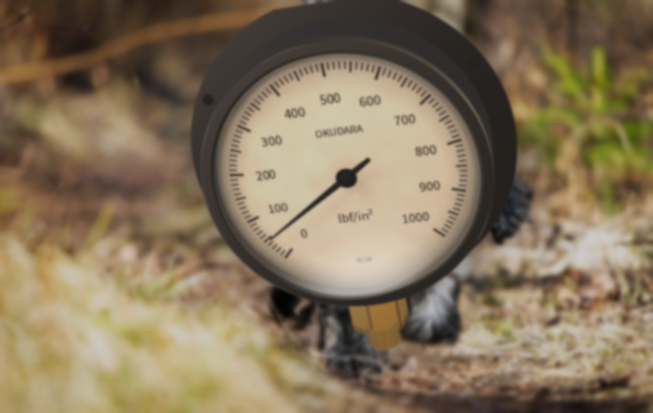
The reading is 50 (psi)
